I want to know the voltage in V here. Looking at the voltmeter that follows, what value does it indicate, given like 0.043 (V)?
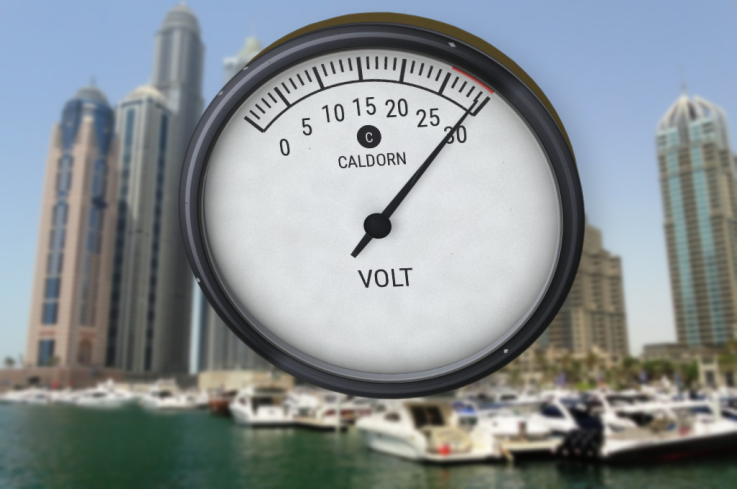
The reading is 29 (V)
